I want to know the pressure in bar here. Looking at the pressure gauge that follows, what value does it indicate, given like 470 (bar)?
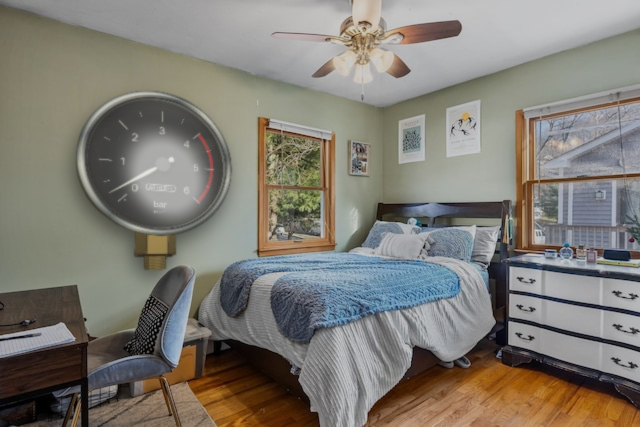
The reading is 0.25 (bar)
